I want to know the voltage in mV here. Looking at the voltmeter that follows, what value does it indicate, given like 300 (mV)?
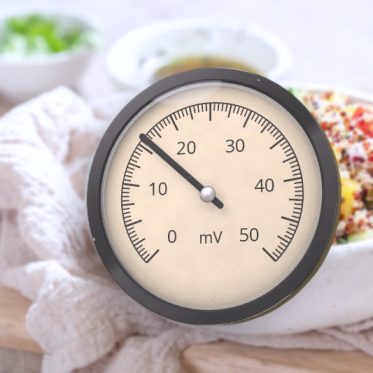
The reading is 16 (mV)
